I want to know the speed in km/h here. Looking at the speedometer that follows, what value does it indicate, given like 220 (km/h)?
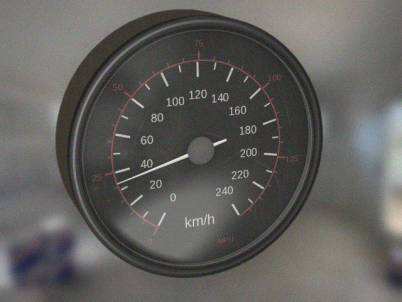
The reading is 35 (km/h)
